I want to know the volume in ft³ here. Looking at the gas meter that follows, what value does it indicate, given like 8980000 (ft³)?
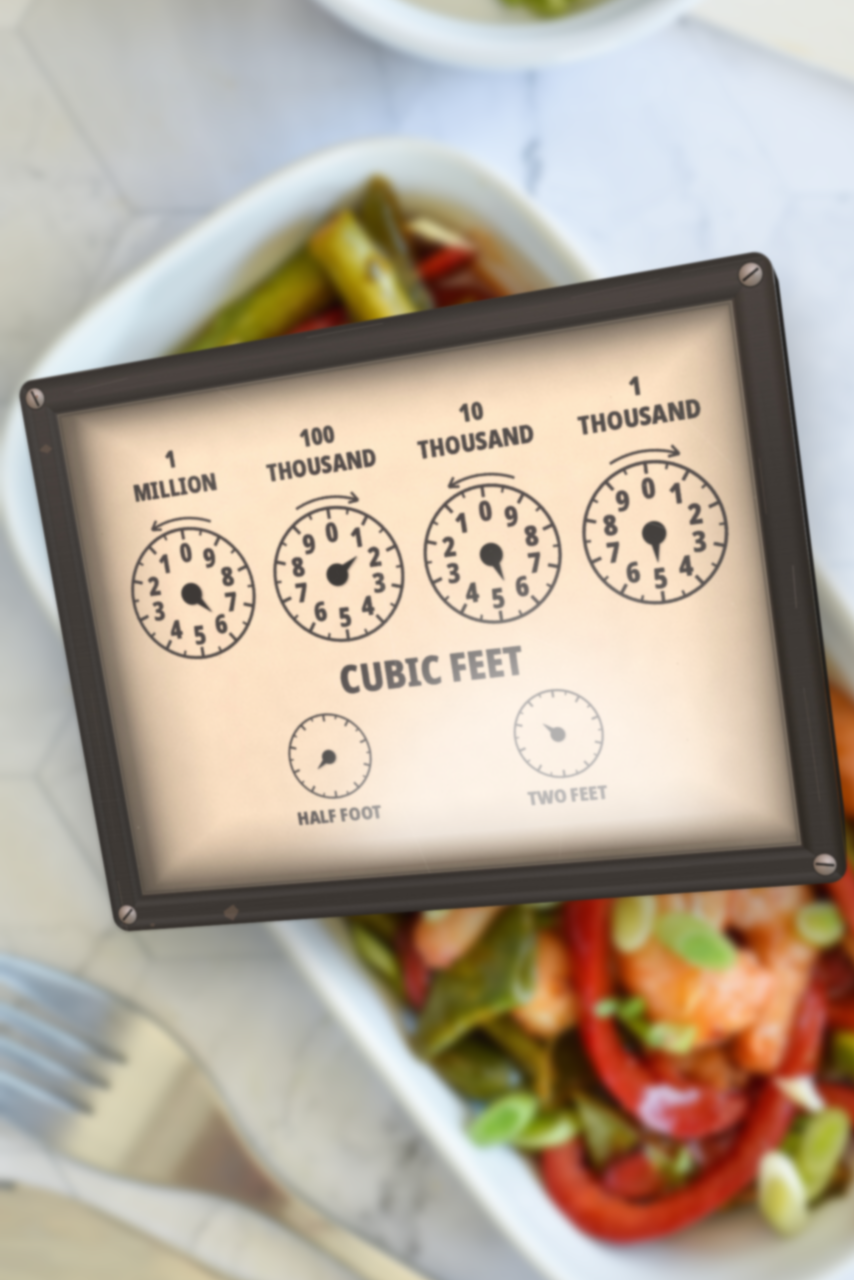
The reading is 615500 (ft³)
